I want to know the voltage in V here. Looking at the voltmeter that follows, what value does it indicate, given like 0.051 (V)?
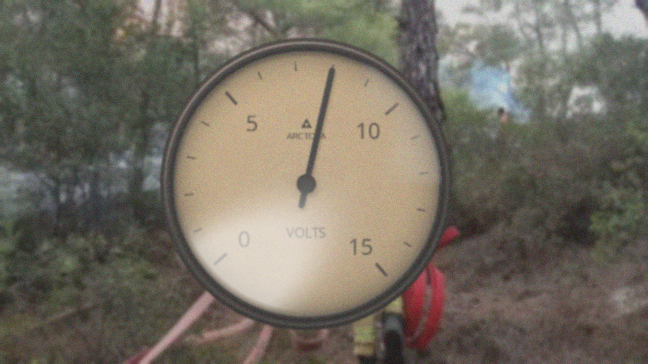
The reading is 8 (V)
